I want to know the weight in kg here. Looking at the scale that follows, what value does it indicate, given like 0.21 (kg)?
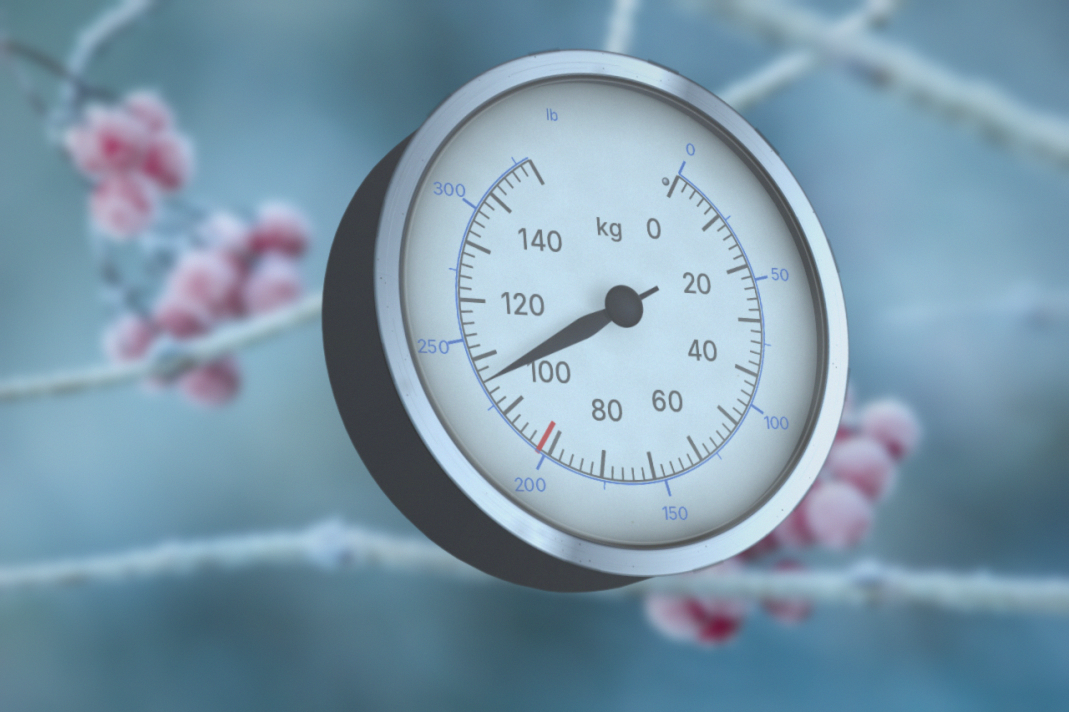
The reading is 106 (kg)
